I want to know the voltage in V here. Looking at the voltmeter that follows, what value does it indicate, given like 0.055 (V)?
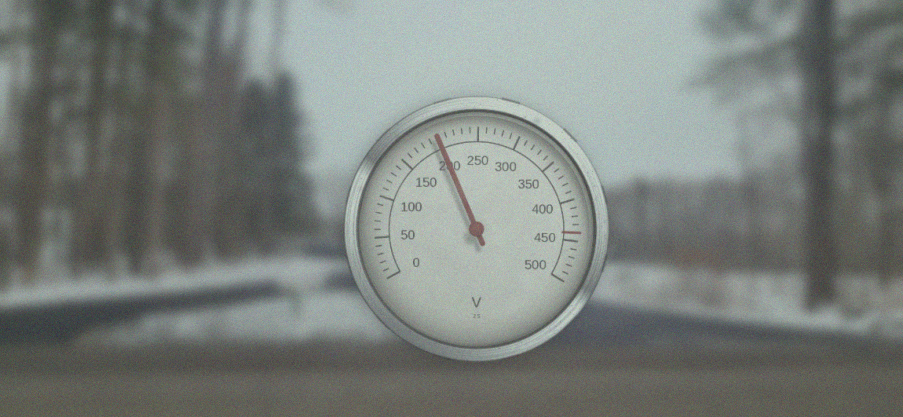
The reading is 200 (V)
